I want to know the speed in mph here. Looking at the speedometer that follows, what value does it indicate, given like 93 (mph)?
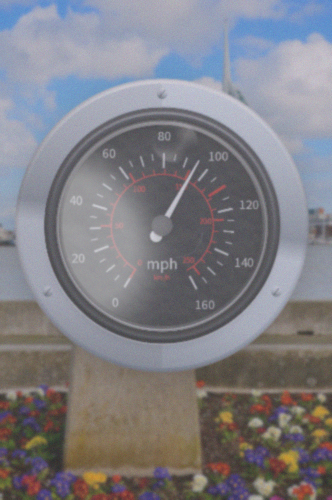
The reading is 95 (mph)
